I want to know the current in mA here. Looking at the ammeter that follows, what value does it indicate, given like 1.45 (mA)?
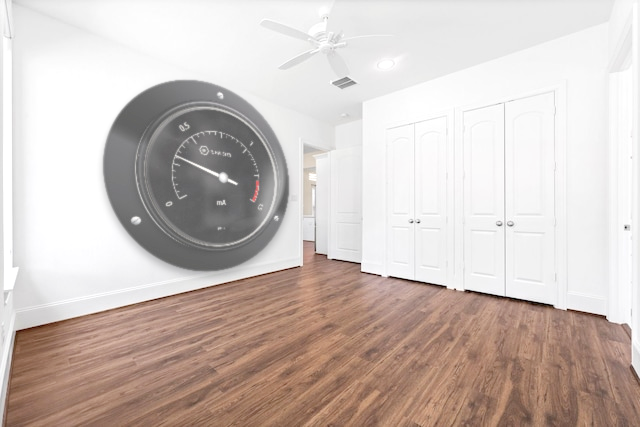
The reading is 0.3 (mA)
